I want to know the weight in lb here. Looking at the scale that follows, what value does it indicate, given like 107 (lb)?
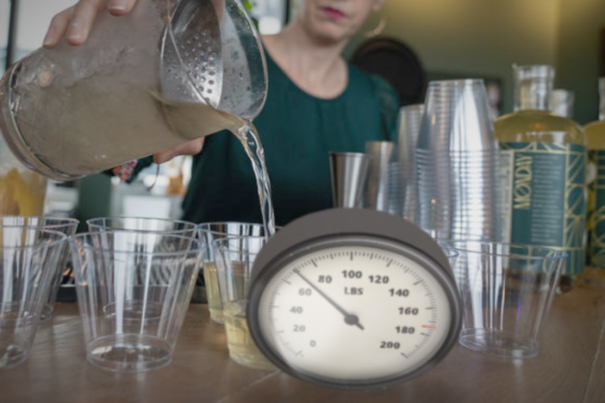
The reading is 70 (lb)
